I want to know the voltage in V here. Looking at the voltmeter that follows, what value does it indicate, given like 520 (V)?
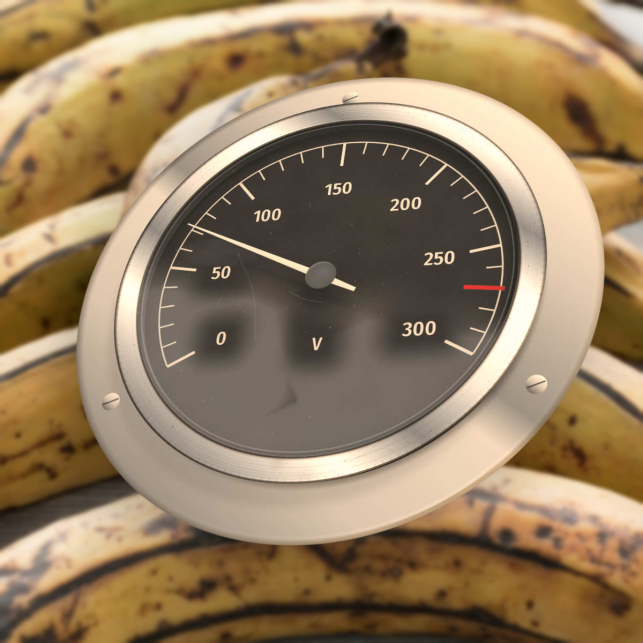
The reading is 70 (V)
